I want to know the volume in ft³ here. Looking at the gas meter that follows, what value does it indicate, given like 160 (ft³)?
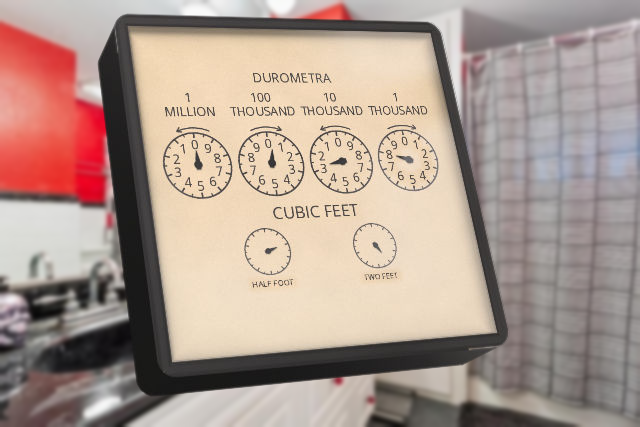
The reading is 2800 (ft³)
